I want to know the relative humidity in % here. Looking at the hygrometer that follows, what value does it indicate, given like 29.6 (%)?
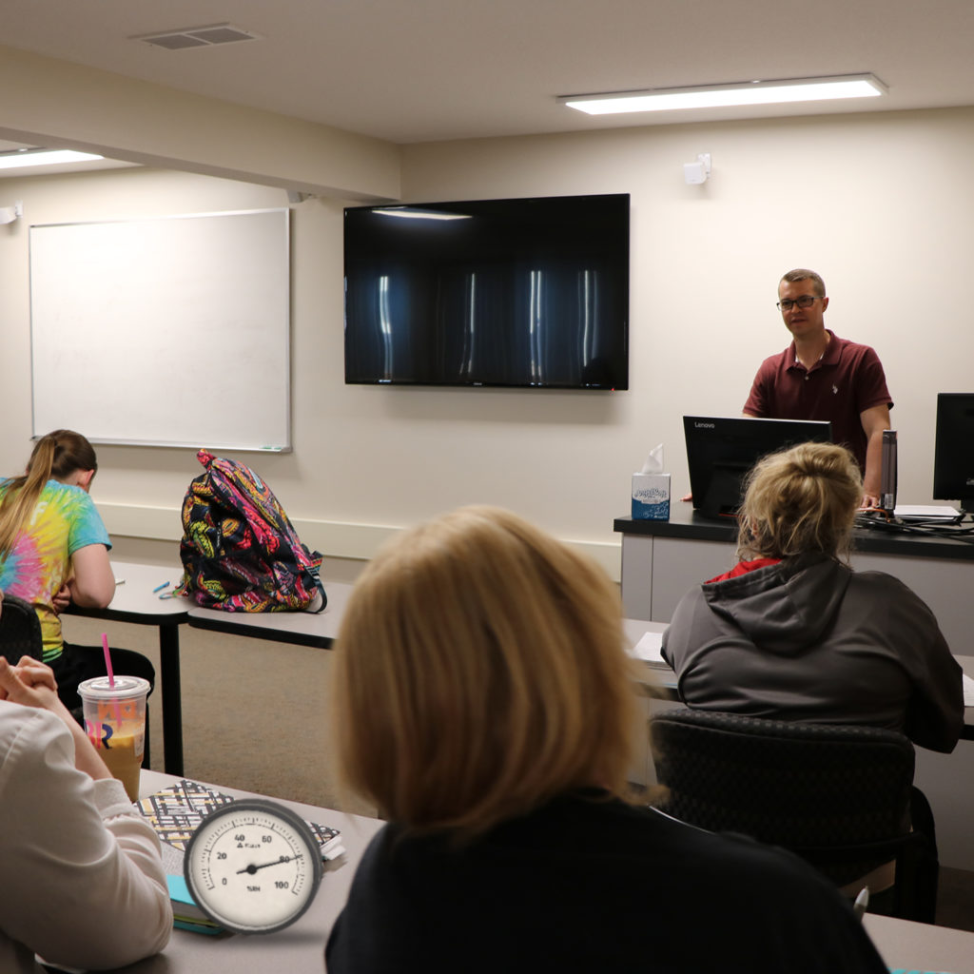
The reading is 80 (%)
